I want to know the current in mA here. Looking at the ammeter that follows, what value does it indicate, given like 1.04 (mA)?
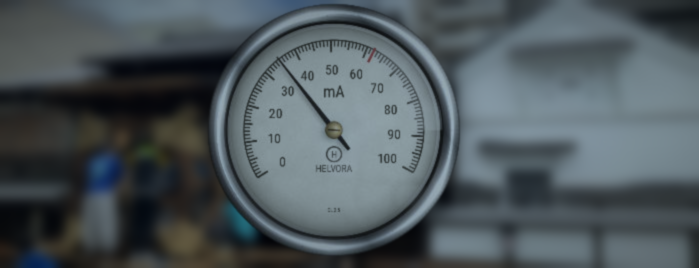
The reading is 35 (mA)
